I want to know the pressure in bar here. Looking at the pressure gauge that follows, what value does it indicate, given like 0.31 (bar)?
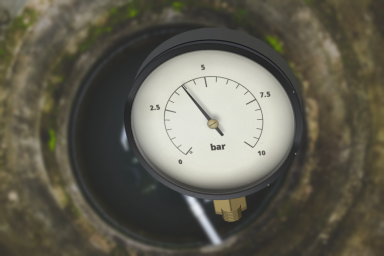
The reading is 4 (bar)
